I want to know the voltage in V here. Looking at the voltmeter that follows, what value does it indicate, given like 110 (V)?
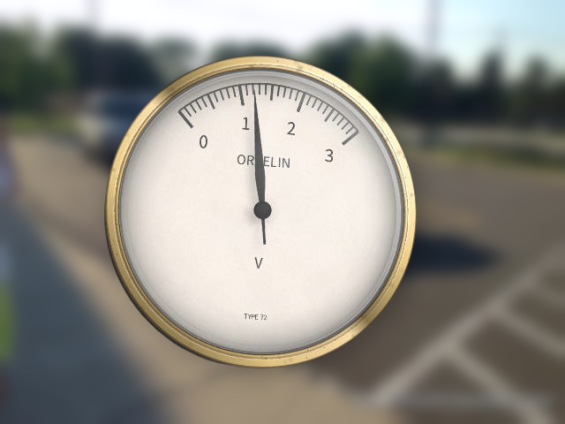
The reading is 1.2 (V)
